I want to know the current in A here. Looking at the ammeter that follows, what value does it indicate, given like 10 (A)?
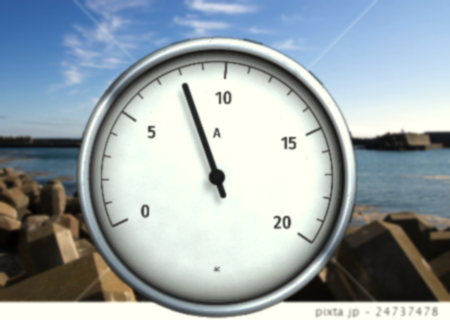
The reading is 8 (A)
